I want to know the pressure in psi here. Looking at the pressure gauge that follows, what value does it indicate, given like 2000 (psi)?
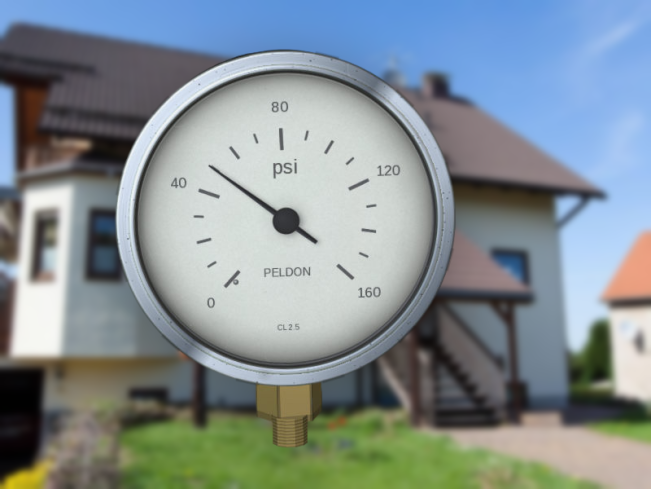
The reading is 50 (psi)
